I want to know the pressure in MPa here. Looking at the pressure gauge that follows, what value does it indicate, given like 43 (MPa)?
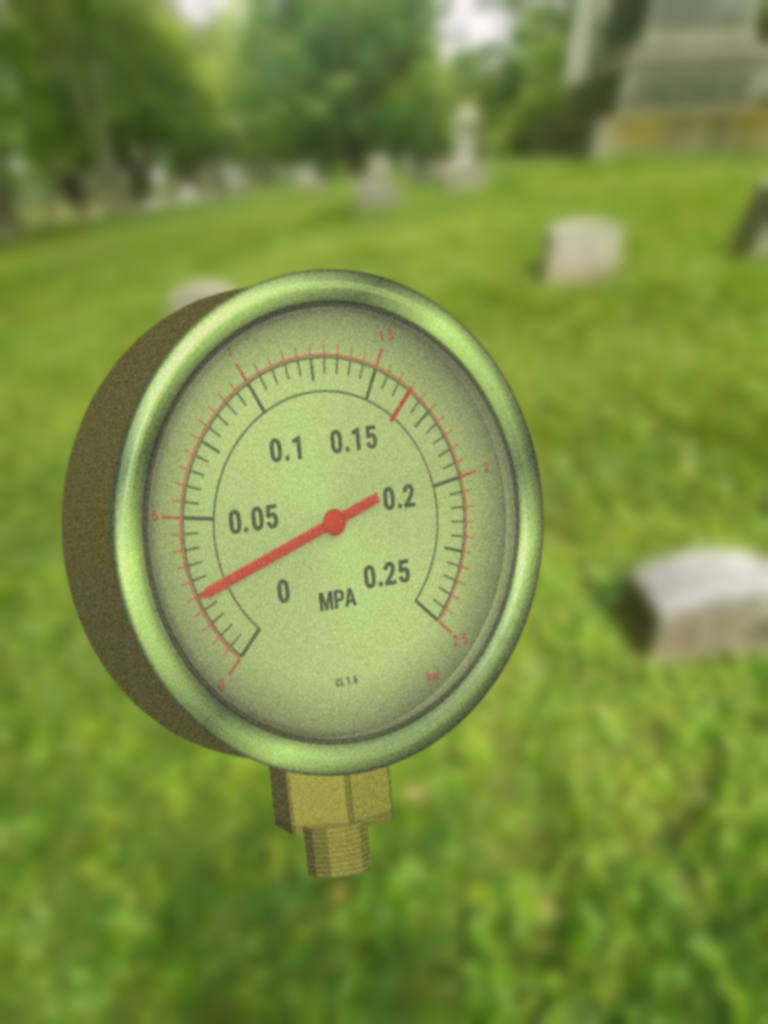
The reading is 0.025 (MPa)
